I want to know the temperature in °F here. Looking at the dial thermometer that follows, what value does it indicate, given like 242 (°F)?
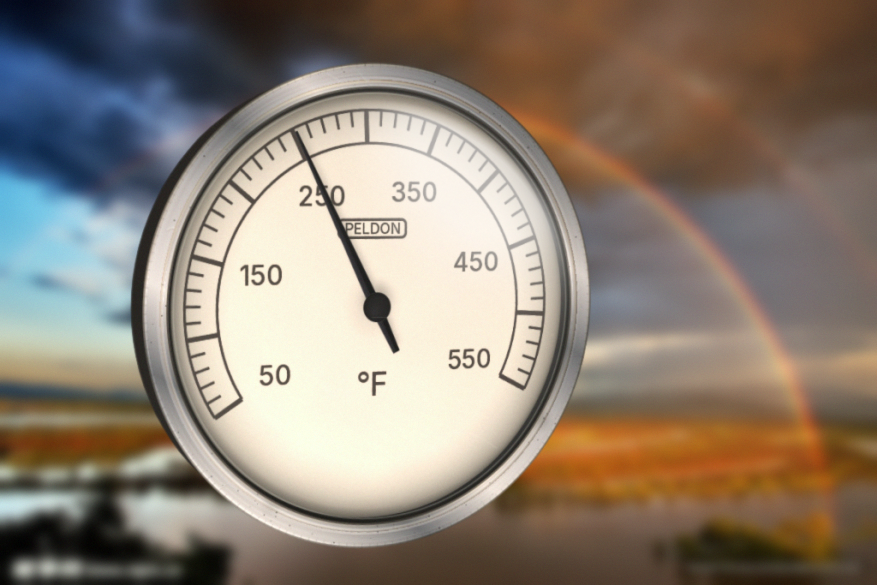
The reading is 250 (°F)
